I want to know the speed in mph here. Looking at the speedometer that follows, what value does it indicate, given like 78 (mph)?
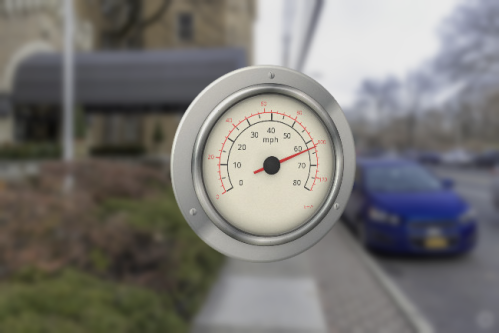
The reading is 62.5 (mph)
